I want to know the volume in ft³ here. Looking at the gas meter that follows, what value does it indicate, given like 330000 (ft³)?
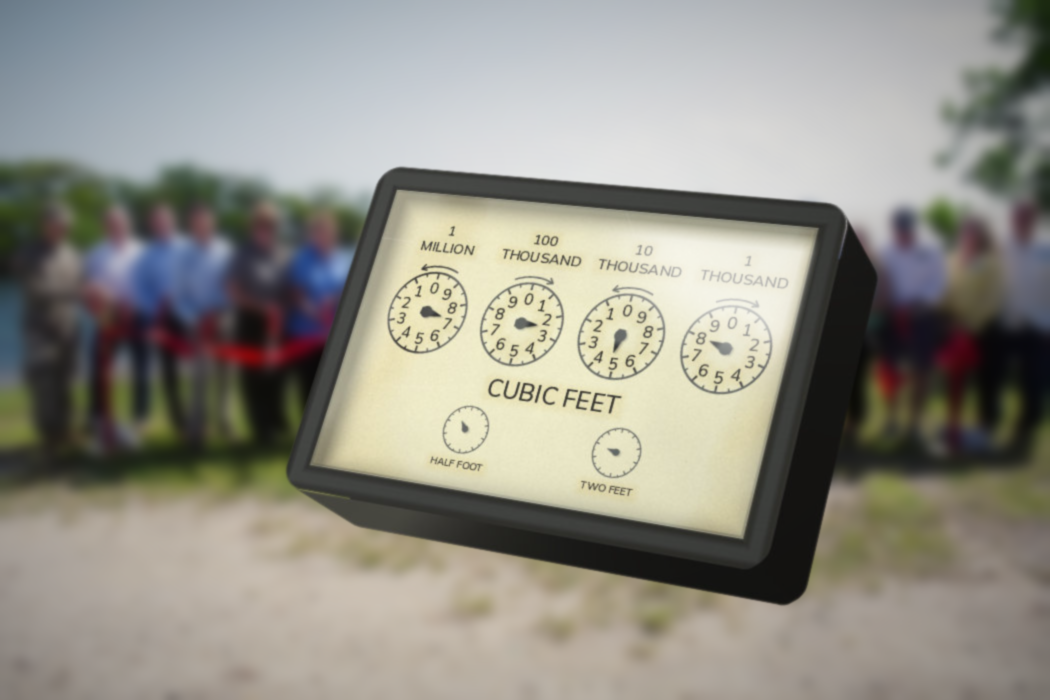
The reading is 724800 (ft³)
